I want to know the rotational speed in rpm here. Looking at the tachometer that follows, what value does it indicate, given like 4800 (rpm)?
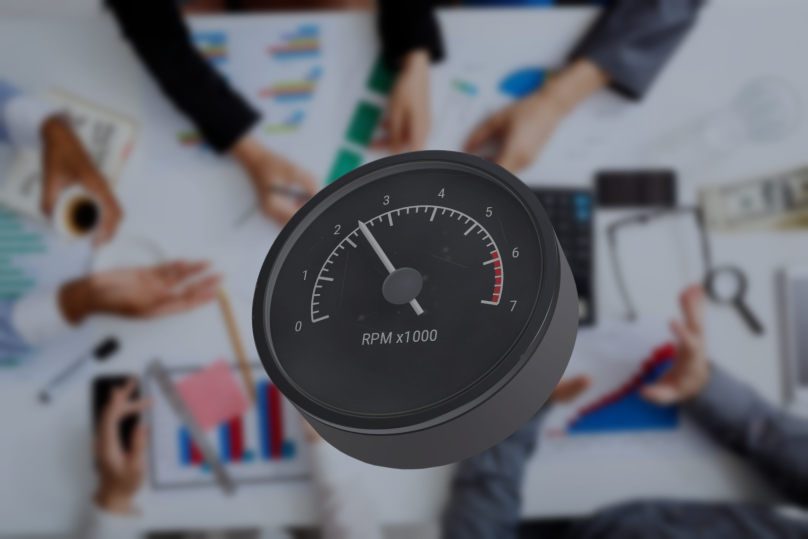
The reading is 2400 (rpm)
